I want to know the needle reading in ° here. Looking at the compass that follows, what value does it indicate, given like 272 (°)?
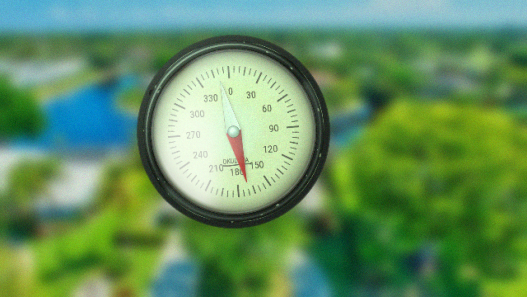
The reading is 170 (°)
